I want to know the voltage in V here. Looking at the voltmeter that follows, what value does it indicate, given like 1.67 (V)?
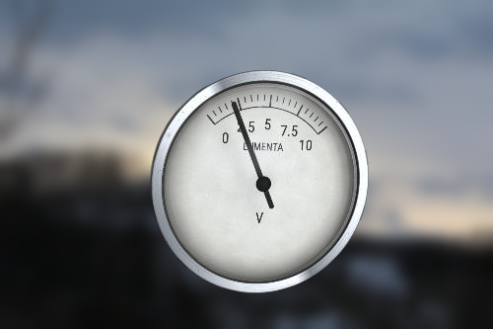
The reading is 2 (V)
